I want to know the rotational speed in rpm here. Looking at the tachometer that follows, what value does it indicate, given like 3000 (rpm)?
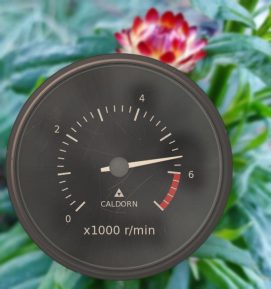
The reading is 5600 (rpm)
